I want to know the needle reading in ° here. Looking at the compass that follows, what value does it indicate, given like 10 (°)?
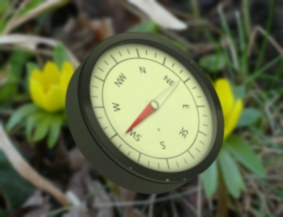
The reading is 235 (°)
